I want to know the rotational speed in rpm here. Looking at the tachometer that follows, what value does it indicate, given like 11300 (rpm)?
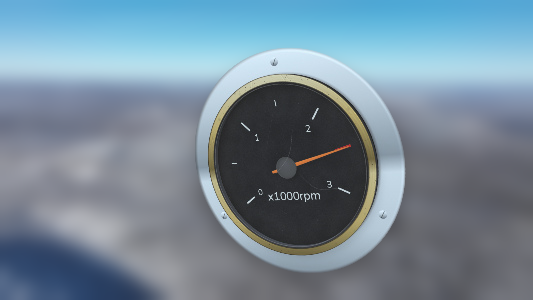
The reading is 2500 (rpm)
